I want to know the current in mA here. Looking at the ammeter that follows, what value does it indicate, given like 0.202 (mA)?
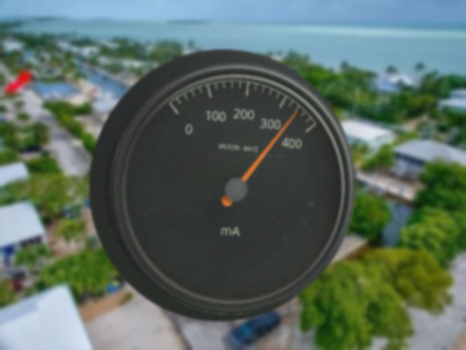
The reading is 340 (mA)
